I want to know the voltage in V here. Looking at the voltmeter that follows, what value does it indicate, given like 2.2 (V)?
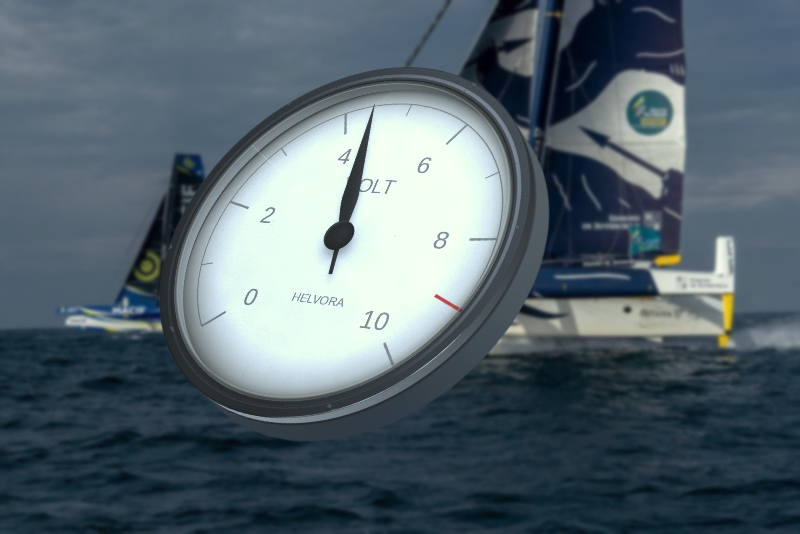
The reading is 4.5 (V)
